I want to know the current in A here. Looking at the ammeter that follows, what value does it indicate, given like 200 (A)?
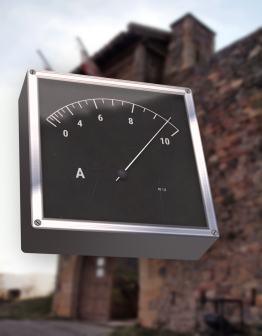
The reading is 9.5 (A)
